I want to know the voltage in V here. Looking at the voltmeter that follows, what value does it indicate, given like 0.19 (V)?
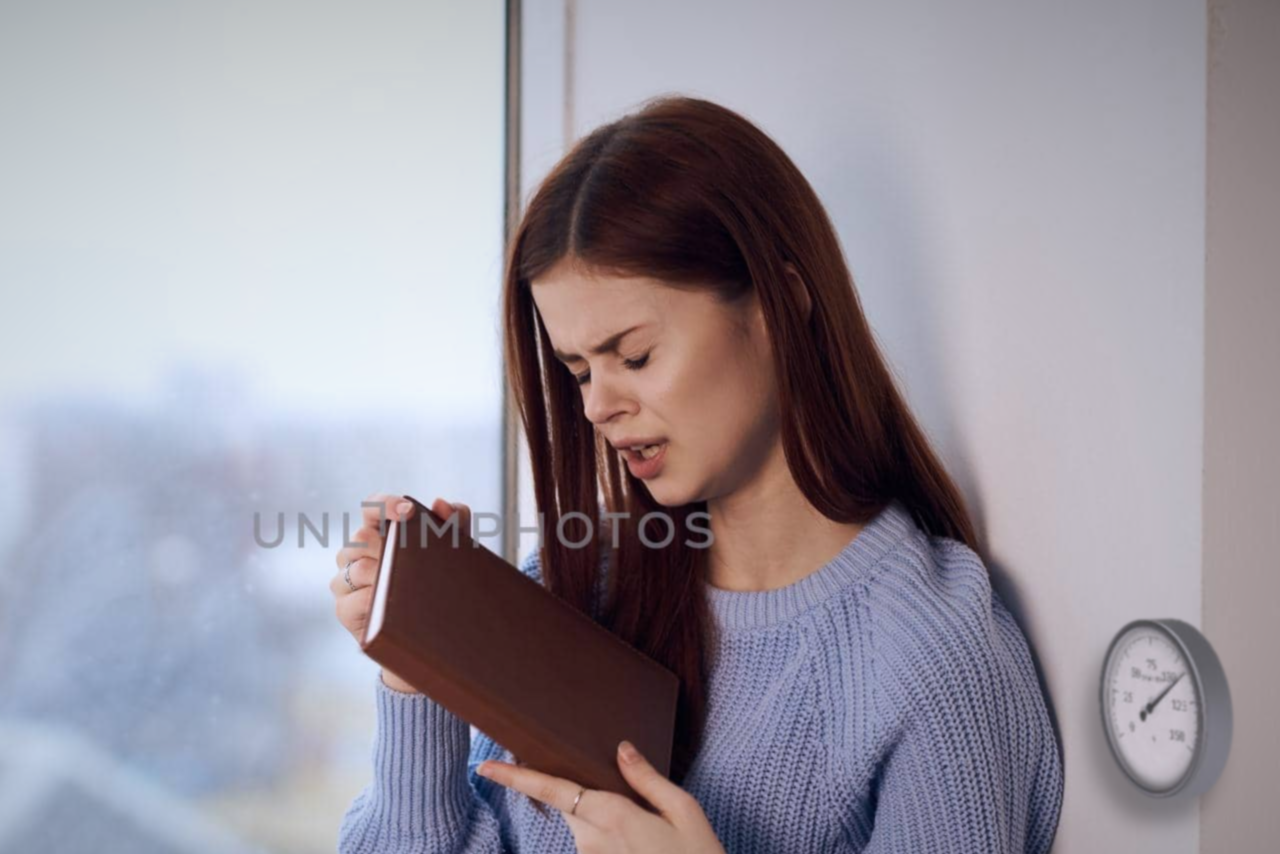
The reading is 110 (V)
